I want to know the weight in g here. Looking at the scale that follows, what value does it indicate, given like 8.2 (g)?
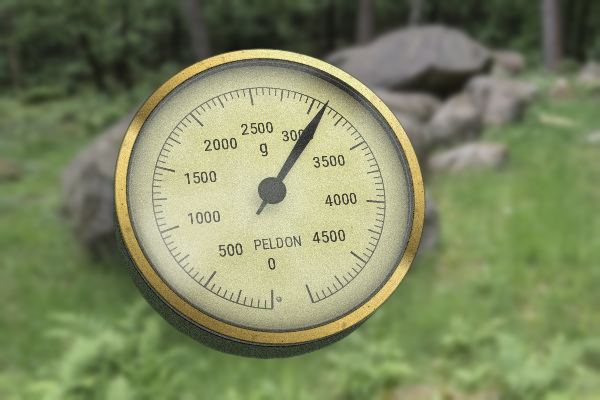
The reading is 3100 (g)
